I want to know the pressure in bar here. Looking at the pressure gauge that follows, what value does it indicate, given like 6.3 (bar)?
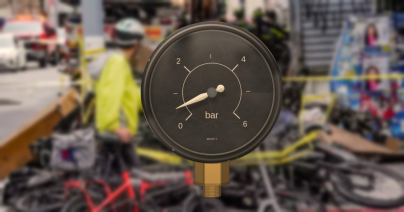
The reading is 0.5 (bar)
